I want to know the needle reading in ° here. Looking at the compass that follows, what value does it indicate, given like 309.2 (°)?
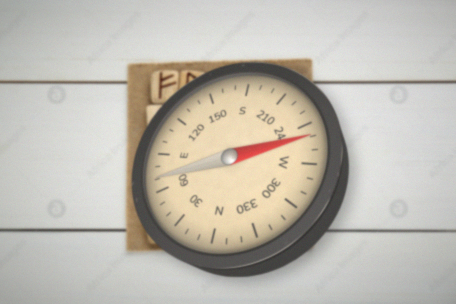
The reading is 250 (°)
